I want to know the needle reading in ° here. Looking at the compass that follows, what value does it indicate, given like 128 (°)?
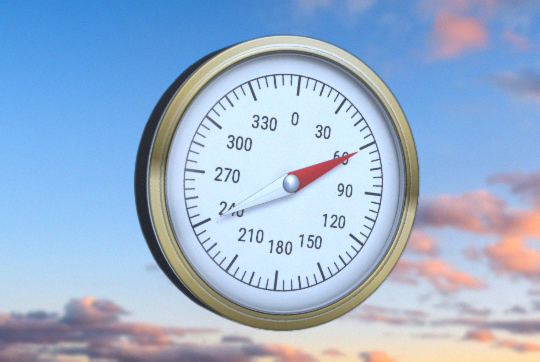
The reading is 60 (°)
